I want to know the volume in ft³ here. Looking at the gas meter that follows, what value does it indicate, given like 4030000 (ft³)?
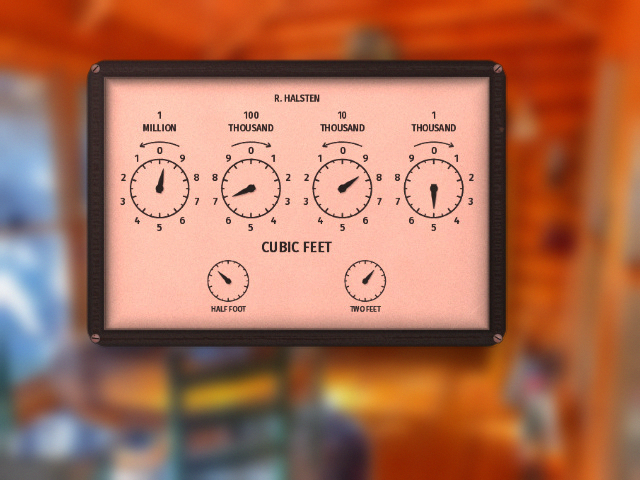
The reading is 968500 (ft³)
